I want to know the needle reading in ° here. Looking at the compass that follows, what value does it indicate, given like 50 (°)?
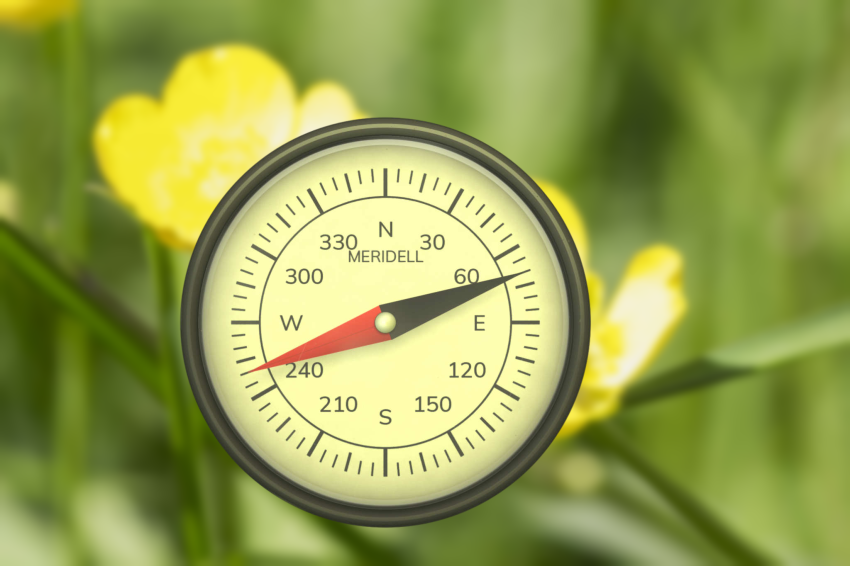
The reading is 250 (°)
